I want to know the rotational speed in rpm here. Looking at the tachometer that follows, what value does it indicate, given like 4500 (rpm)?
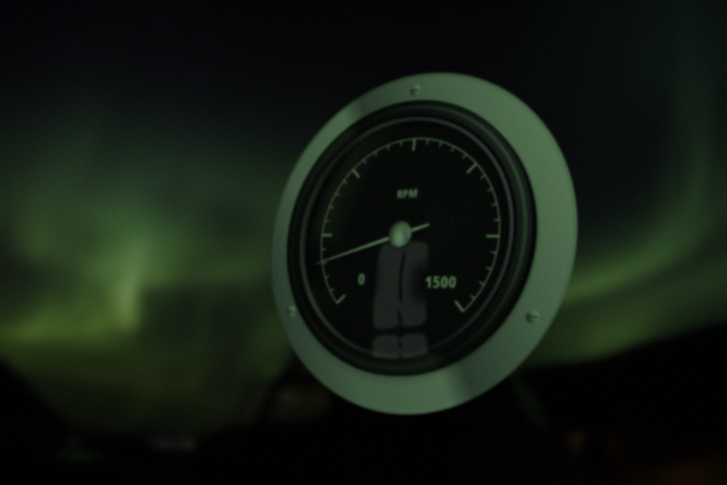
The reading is 150 (rpm)
